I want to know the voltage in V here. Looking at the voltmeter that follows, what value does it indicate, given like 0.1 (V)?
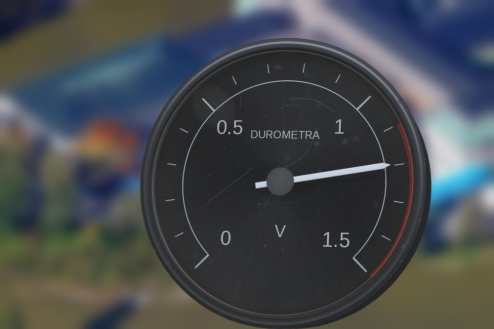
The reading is 1.2 (V)
